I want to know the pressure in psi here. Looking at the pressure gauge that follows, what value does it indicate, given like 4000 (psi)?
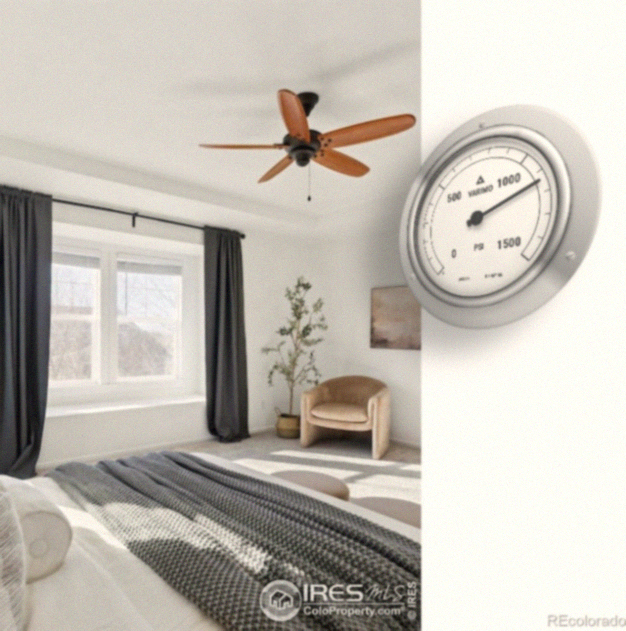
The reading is 1150 (psi)
